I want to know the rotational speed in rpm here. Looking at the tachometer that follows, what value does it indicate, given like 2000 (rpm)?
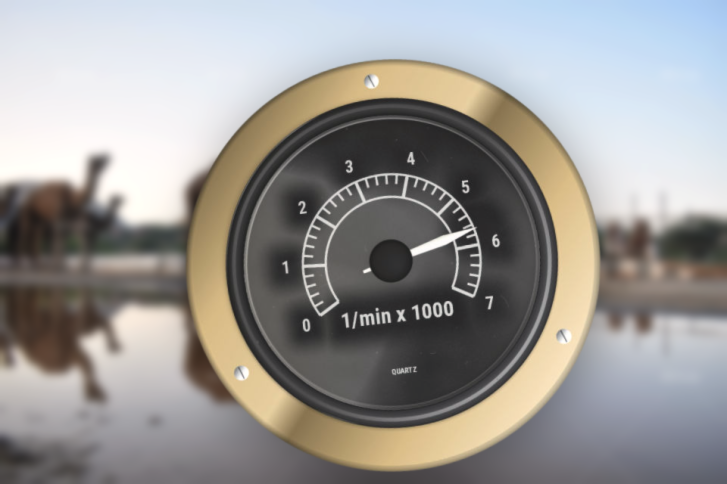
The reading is 5700 (rpm)
